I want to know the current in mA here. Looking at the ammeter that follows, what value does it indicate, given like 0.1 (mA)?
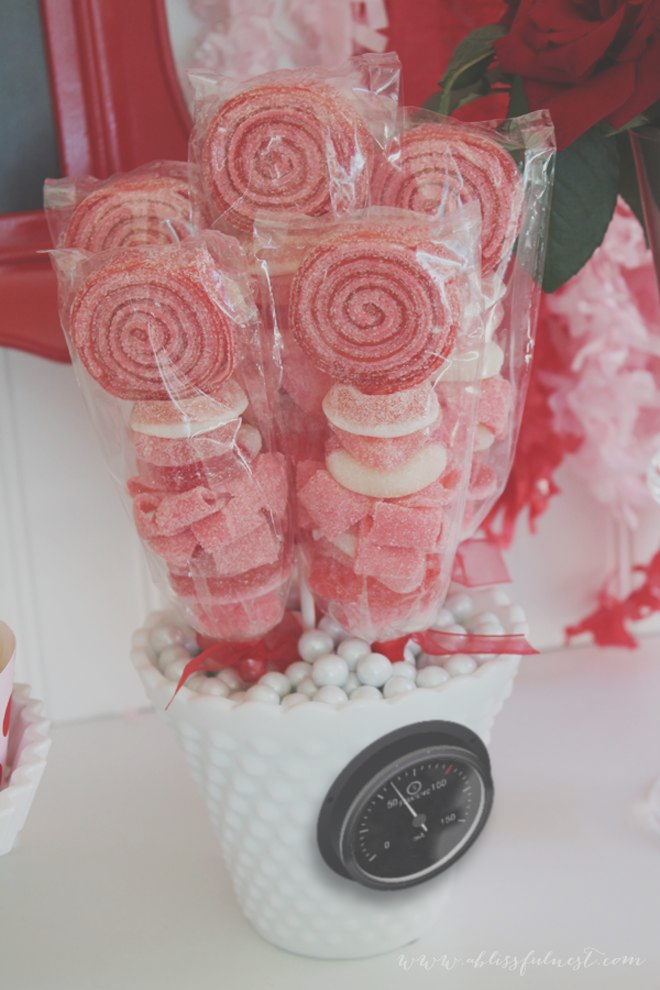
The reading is 60 (mA)
